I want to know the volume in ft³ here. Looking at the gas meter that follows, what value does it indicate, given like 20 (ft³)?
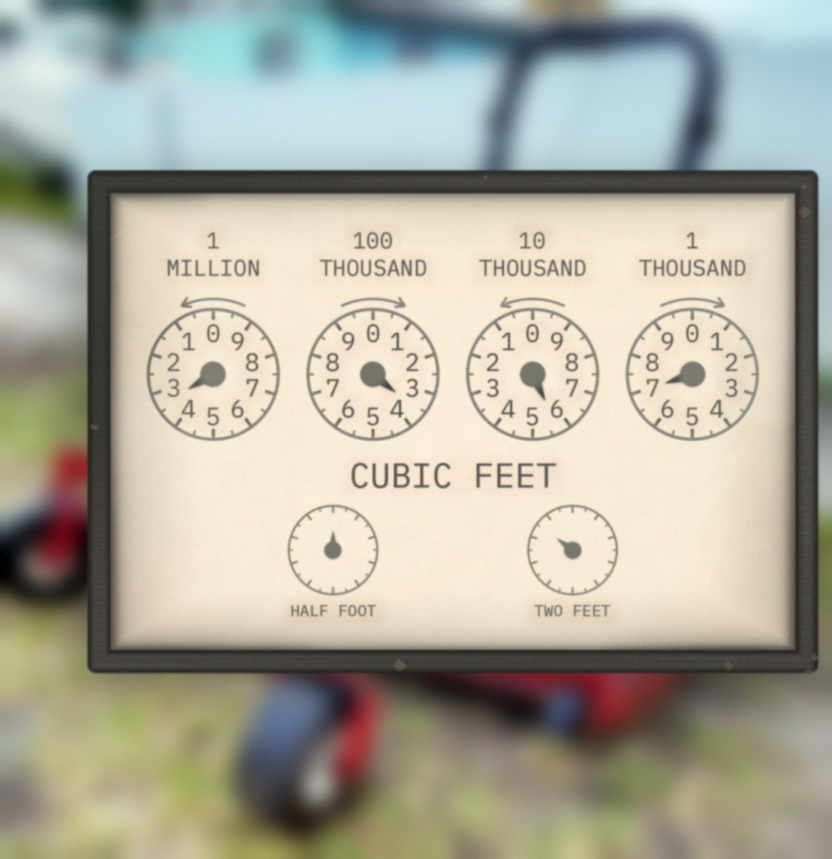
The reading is 335700 (ft³)
